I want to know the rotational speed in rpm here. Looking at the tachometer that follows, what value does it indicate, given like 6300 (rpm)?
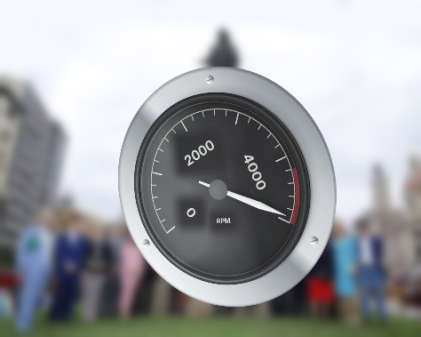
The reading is 4900 (rpm)
